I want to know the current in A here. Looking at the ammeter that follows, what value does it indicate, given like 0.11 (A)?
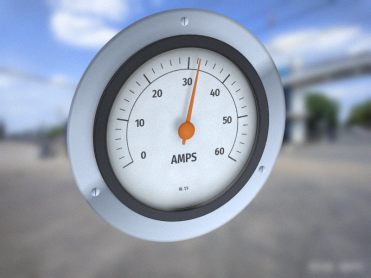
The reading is 32 (A)
